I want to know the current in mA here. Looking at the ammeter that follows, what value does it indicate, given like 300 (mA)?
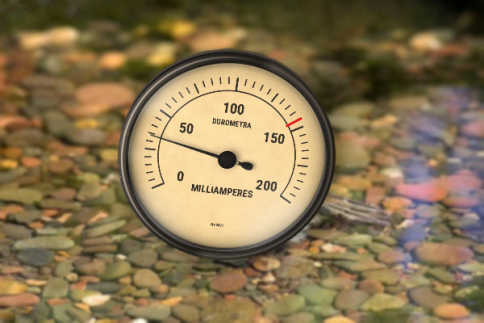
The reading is 35 (mA)
